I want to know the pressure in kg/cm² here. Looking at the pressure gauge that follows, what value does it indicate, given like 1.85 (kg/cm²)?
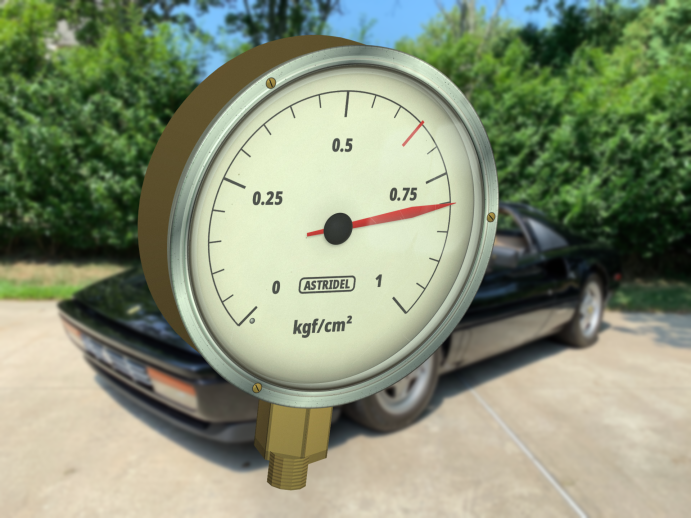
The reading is 0.8 (kg/cm²)
